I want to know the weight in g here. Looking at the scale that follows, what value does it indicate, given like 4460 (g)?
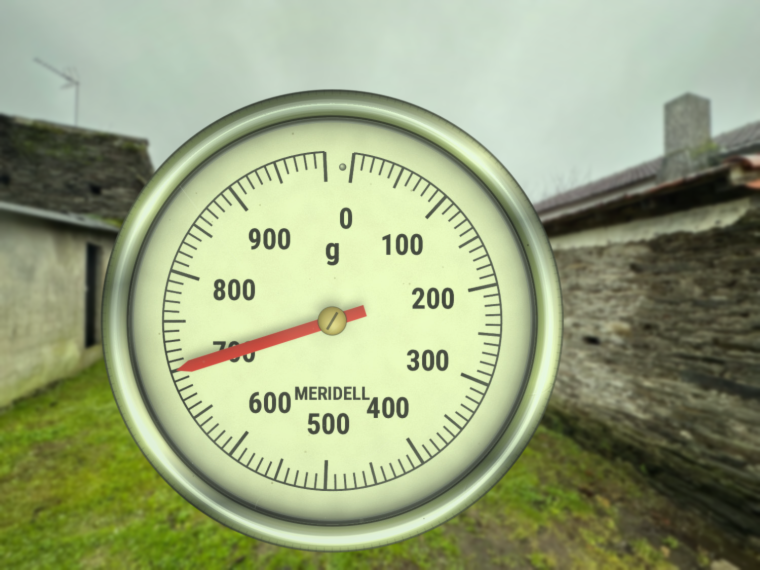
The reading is 700 (g)
